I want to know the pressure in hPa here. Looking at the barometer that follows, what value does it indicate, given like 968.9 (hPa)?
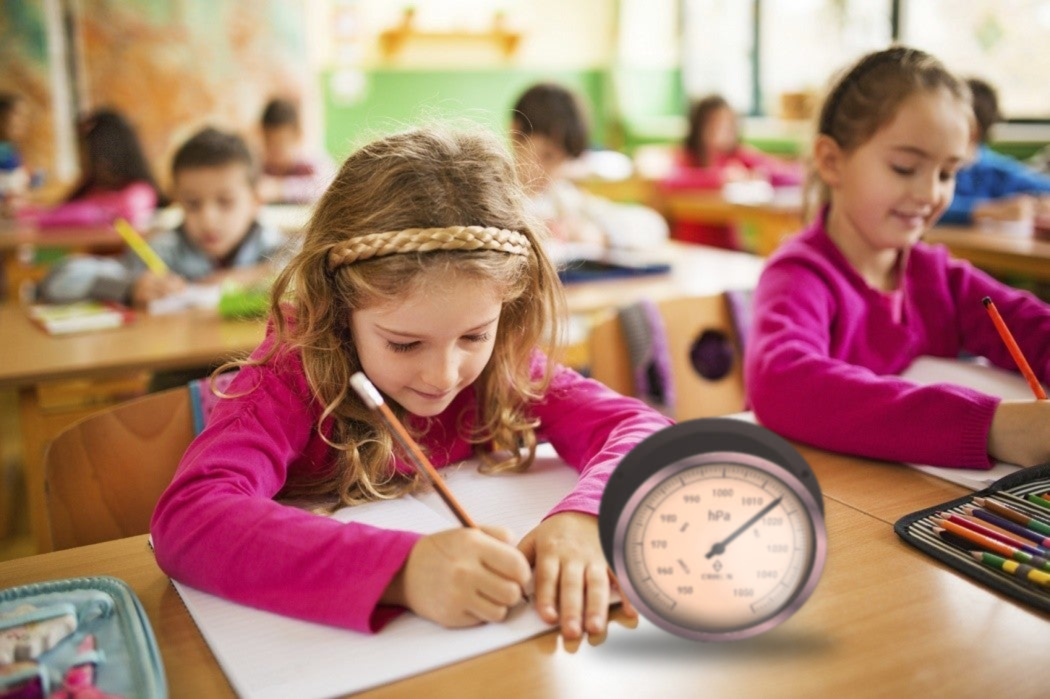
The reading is 1015 (hPa)
